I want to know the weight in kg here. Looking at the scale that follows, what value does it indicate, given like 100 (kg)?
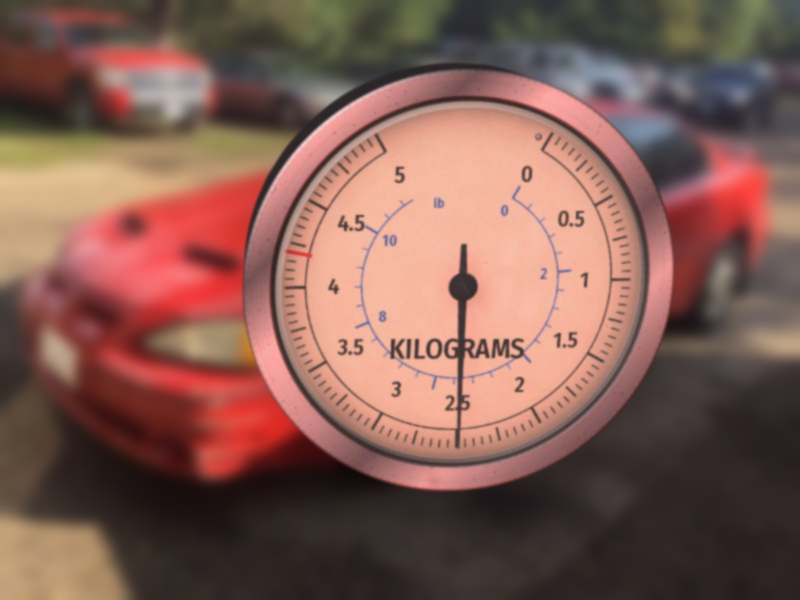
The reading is 2.5 (kg)
